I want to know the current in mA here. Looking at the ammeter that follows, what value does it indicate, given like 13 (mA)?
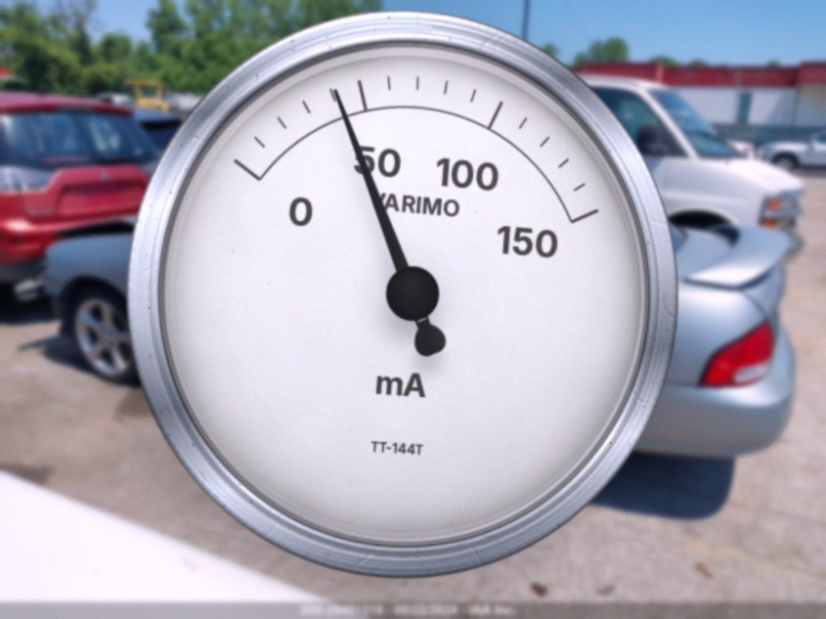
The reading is 40 (mA)
